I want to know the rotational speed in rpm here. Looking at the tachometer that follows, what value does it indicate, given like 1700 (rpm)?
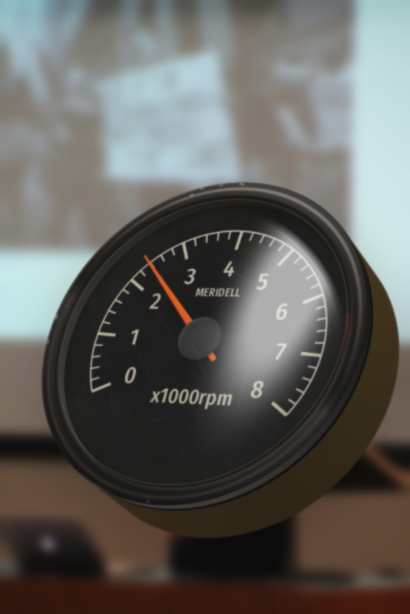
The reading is 2400 (rpm)
